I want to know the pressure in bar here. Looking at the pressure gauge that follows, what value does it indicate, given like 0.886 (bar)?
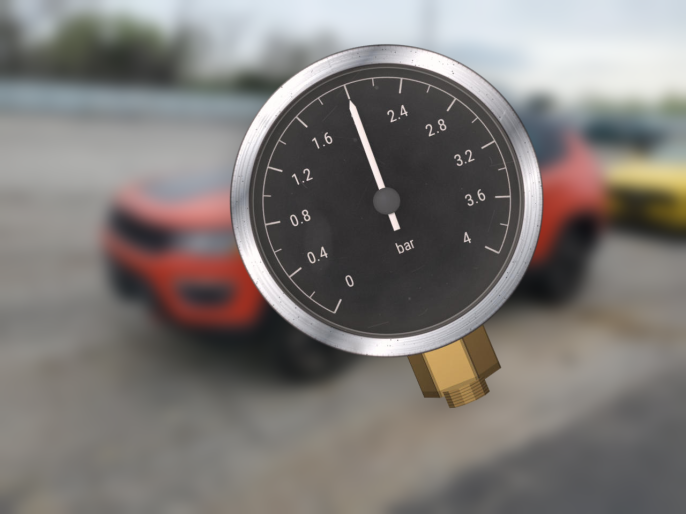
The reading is 2 (bar)
